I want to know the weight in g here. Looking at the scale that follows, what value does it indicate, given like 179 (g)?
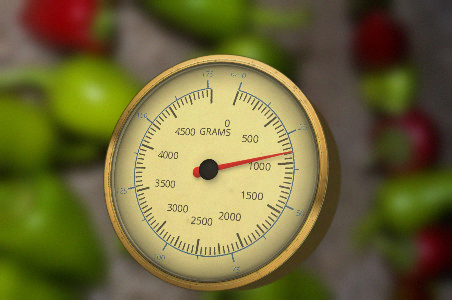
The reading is 900 (g)
